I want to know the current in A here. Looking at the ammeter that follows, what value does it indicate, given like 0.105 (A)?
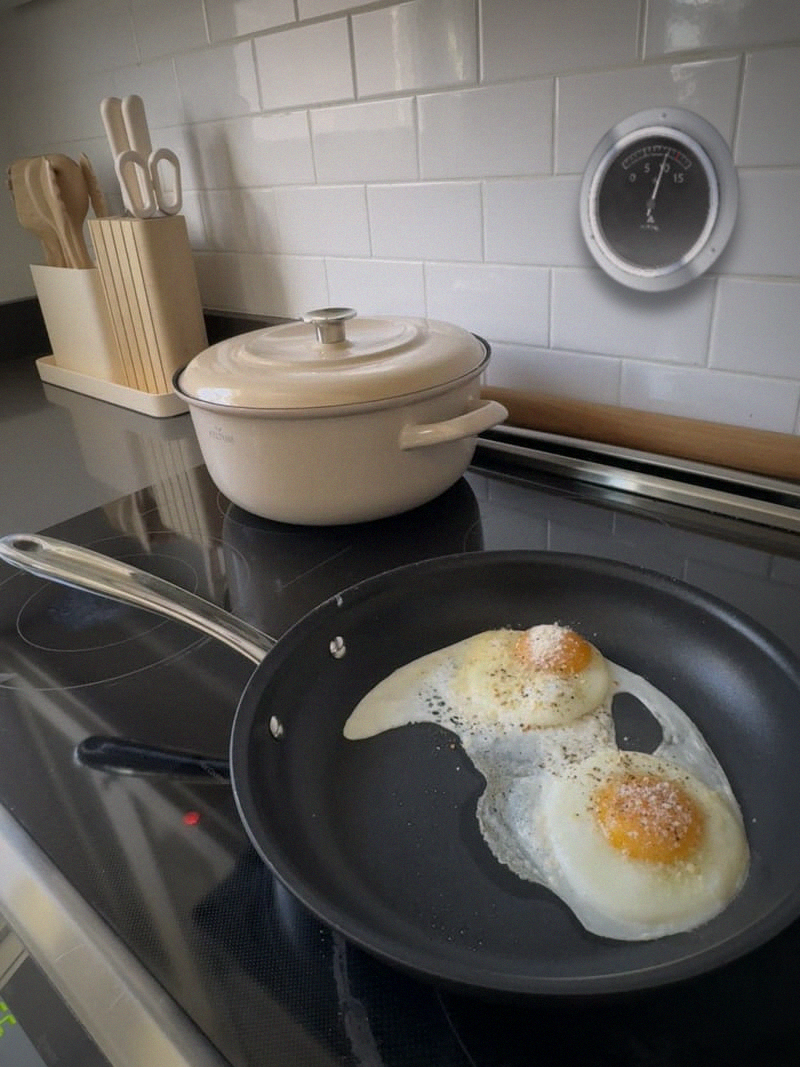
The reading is 10 (A)
